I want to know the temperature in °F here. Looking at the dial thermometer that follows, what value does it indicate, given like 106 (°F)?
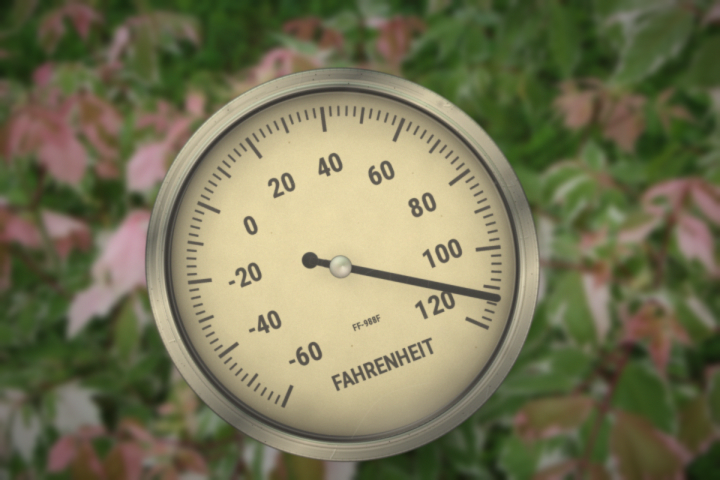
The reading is 112 (°F)
